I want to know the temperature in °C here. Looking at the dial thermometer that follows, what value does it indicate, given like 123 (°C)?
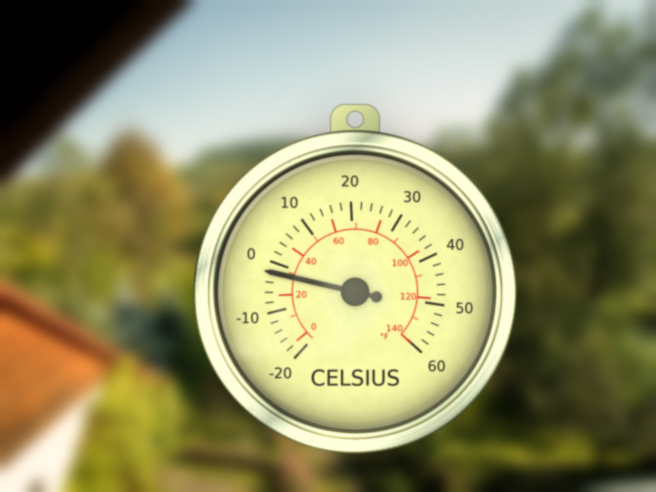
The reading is -2 (°C)
